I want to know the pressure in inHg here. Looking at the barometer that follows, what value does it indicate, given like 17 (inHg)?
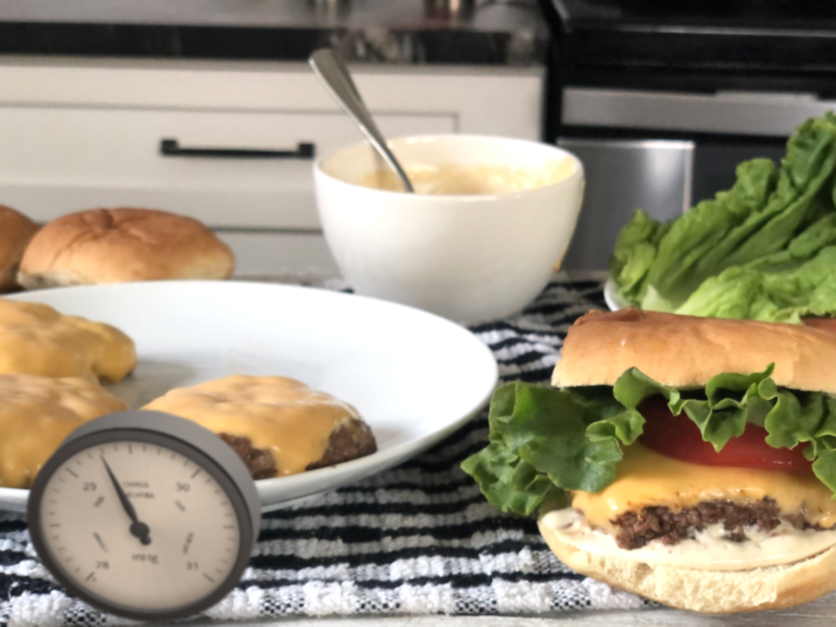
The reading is 29.3 (inHg)
